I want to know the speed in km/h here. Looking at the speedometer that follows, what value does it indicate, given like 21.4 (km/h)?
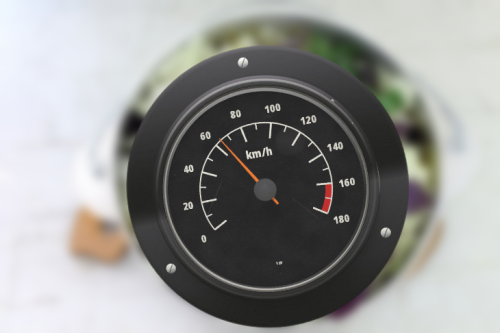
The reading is 65 (km/h)
